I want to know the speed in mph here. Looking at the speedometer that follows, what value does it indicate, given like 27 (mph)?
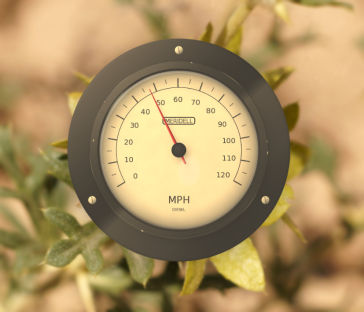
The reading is 47.5 (mph)
